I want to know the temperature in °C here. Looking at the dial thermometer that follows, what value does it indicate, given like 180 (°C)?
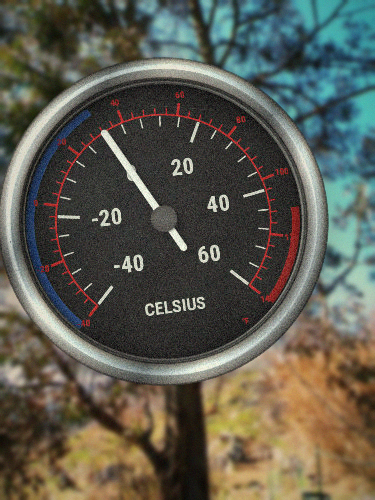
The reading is 0 (°C)
